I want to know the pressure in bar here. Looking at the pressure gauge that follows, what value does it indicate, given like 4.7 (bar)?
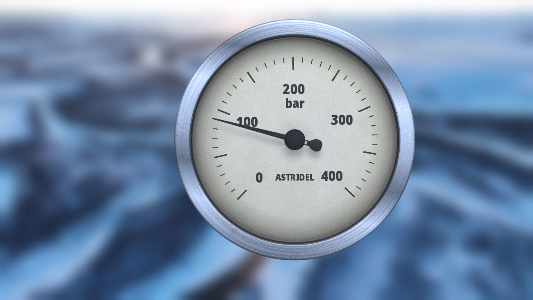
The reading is 90 (bar)
